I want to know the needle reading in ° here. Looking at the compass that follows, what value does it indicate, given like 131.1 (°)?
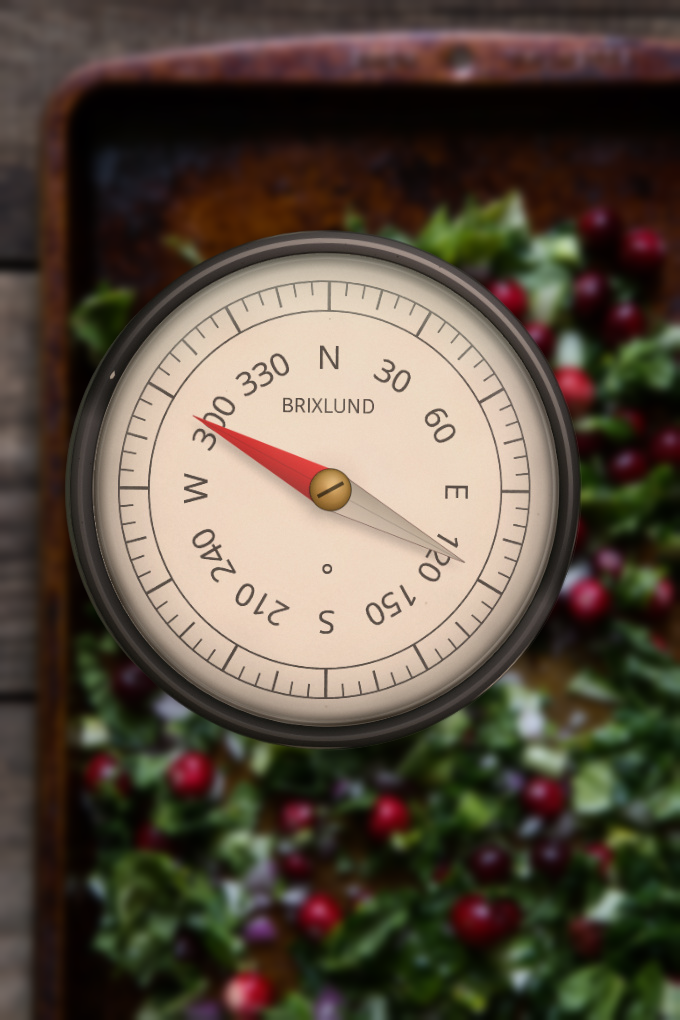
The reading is 297.5 (°)
